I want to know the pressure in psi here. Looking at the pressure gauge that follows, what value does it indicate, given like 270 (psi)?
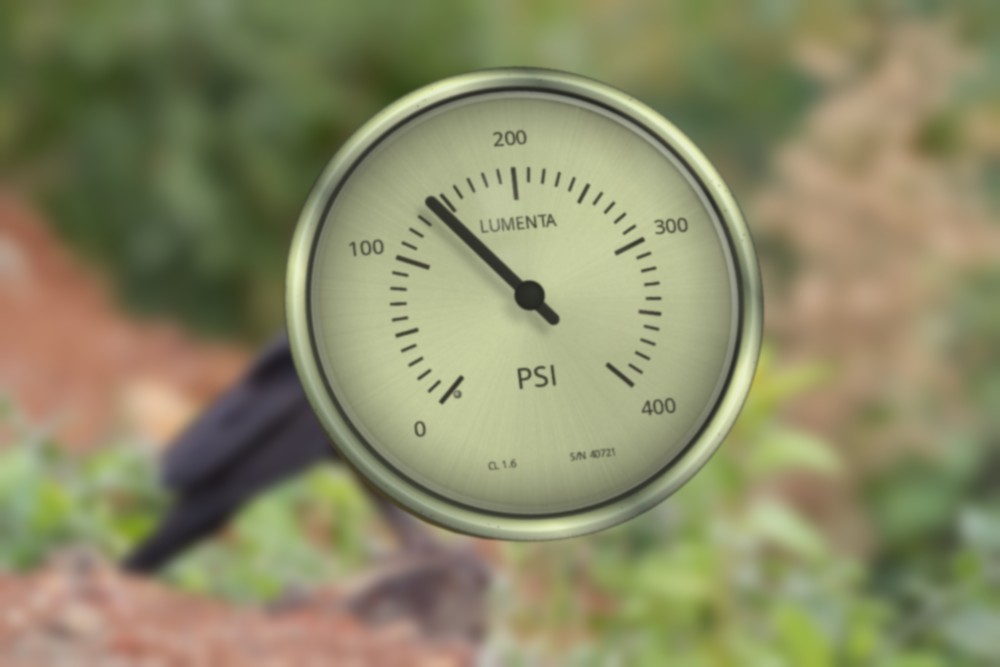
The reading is 140 (psi)
